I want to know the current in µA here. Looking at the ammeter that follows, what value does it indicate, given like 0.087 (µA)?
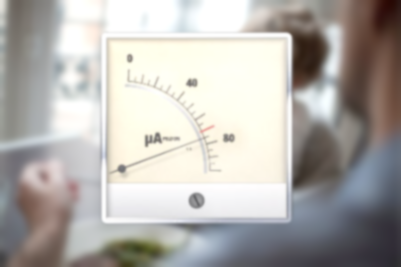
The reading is 75 (µA)
